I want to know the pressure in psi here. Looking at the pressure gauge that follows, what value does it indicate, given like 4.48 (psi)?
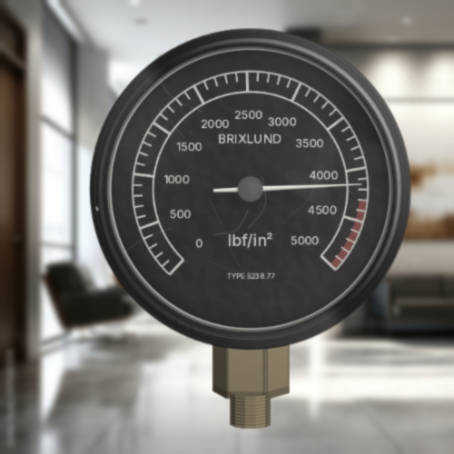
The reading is 4150 (psi)
